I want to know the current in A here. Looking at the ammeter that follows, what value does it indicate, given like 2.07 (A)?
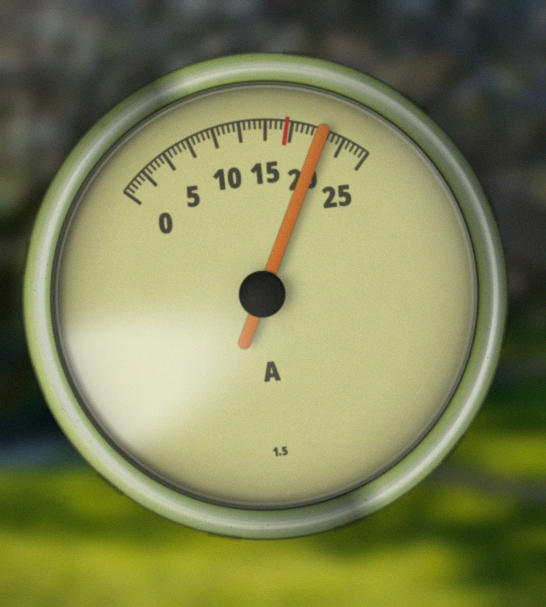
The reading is 20.5 (A)
